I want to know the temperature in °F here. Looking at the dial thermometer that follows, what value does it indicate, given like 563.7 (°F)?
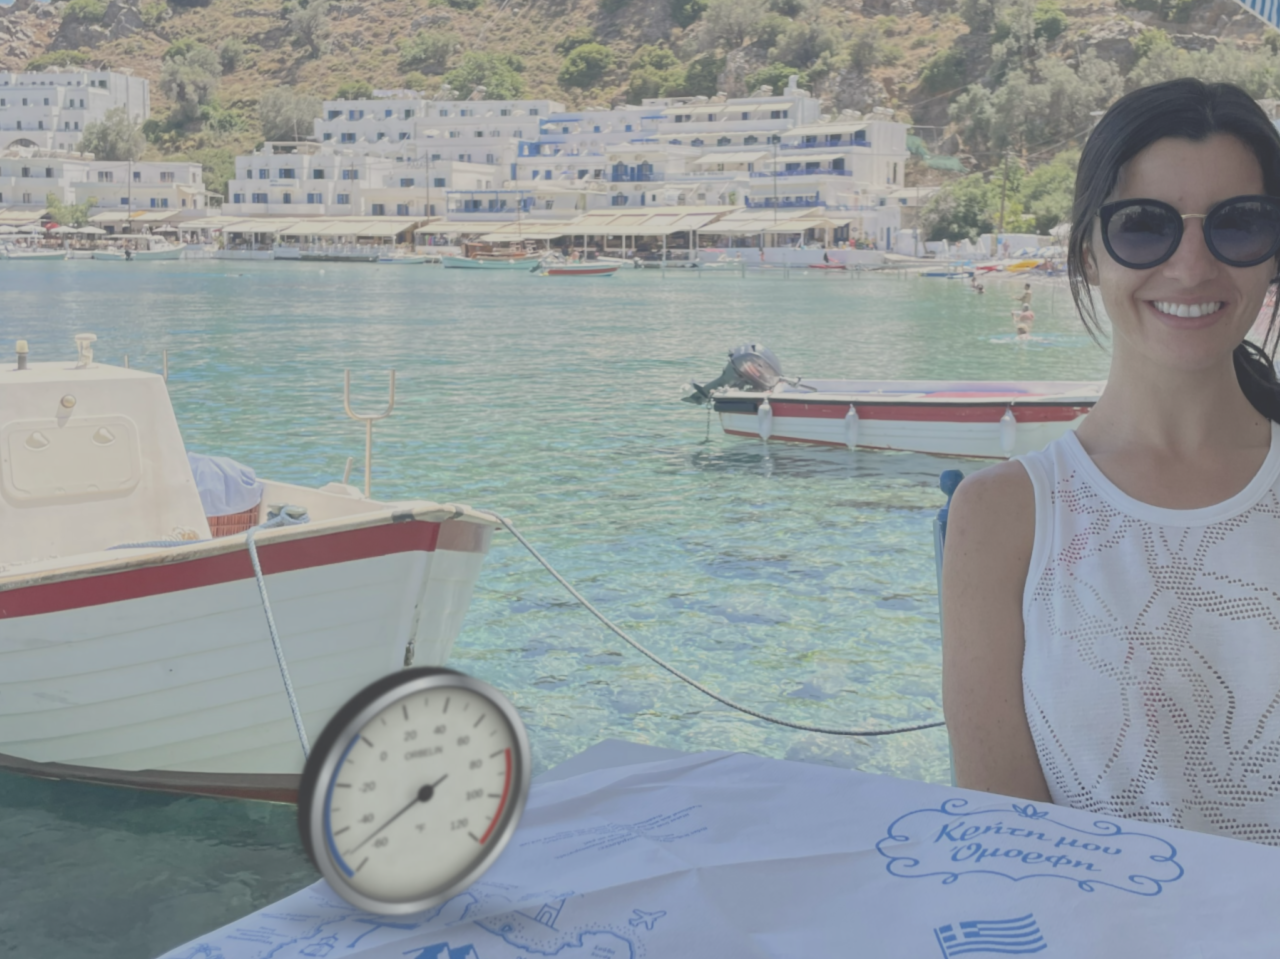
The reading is -50 (°F)
